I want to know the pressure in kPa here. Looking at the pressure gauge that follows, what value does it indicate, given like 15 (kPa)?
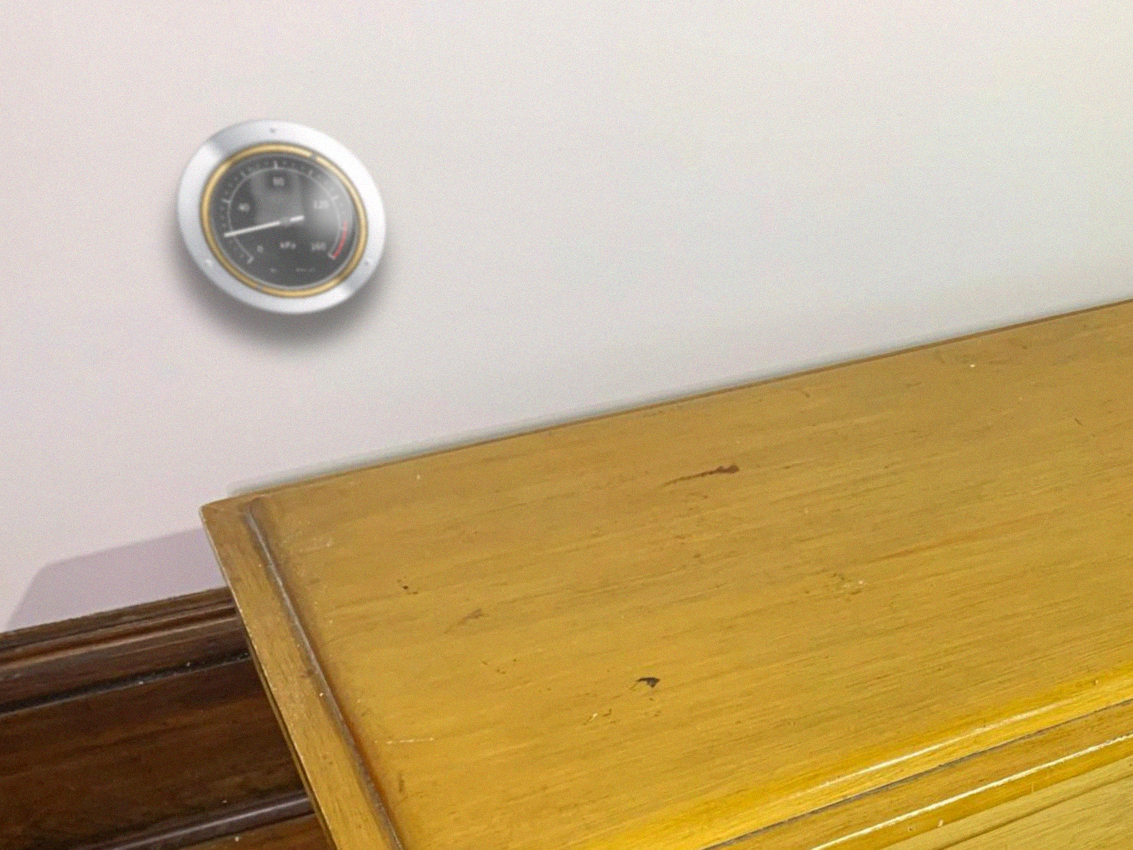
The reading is 20 (kPa)
